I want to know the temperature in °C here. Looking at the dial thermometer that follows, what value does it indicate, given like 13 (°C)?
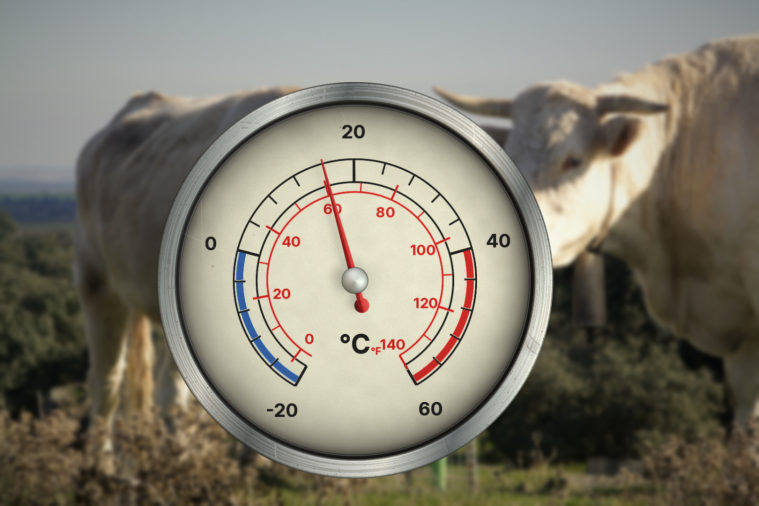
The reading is 16 (°C)
